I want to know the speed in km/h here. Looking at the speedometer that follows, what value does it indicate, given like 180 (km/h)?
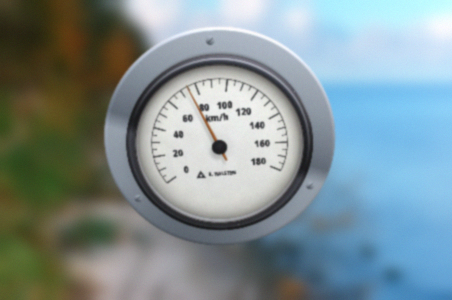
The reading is 75 (km/h)
